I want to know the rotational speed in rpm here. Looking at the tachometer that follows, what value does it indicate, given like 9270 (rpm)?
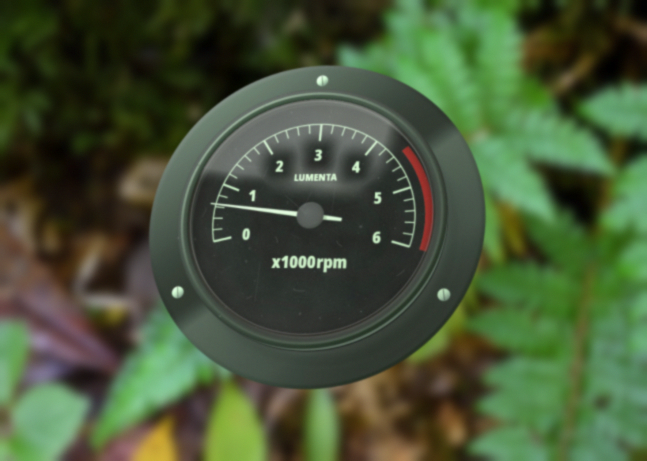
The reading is 600 (rpm)
